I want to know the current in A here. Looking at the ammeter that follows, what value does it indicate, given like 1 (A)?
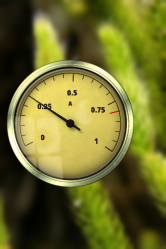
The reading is 0.25 (A)
